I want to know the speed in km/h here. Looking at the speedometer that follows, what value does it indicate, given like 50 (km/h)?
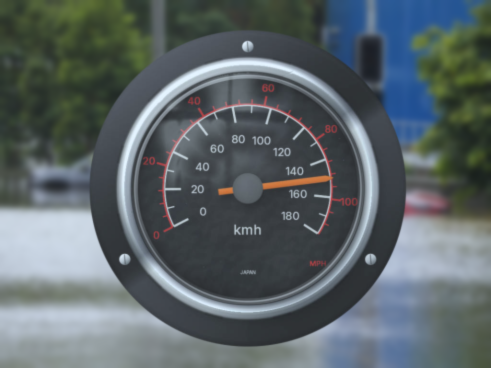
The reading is 150 (km/h)
